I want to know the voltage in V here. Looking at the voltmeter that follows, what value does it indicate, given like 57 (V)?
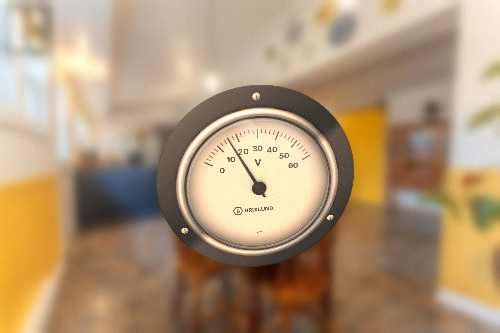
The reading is 16 (V)
